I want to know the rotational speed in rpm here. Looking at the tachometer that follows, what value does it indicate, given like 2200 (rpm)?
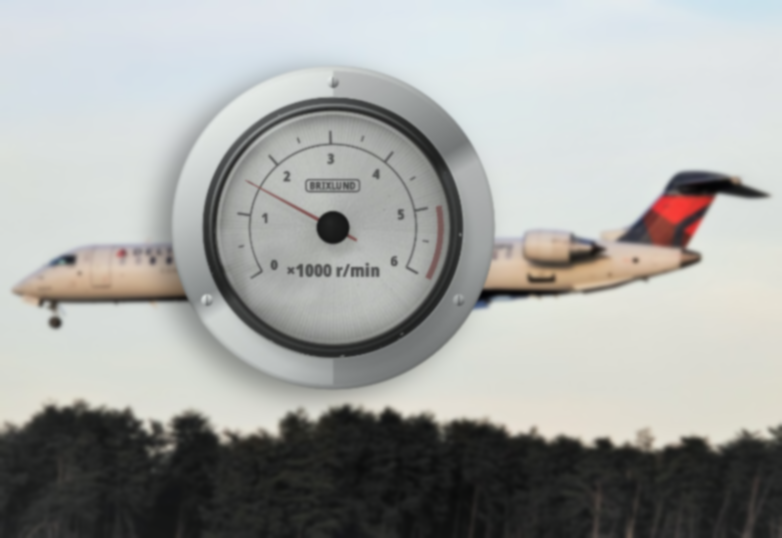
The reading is 1500 (rpm)
